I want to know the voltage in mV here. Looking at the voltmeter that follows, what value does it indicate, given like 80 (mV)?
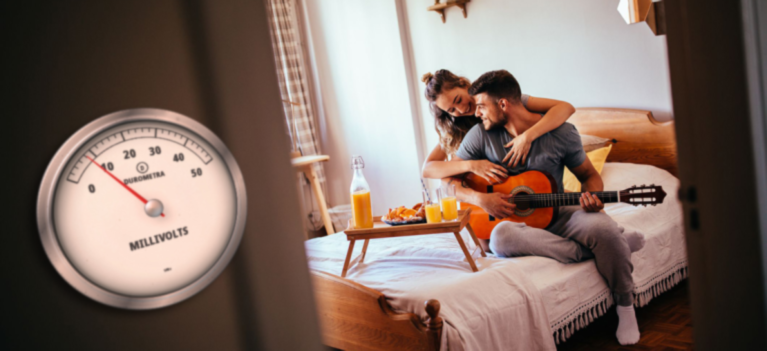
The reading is 8 (mV)
